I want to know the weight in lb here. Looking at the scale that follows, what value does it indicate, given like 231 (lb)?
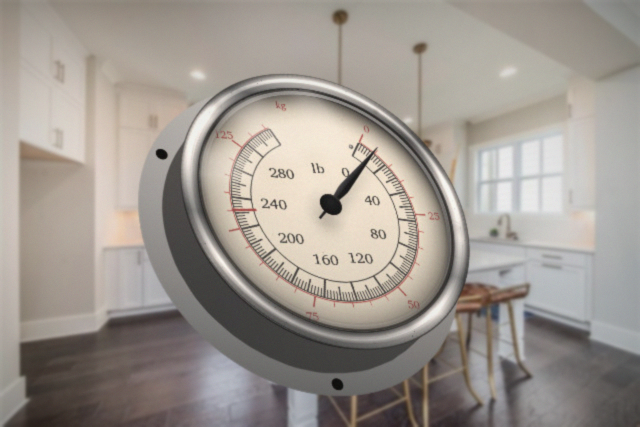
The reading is 10 (lb)
